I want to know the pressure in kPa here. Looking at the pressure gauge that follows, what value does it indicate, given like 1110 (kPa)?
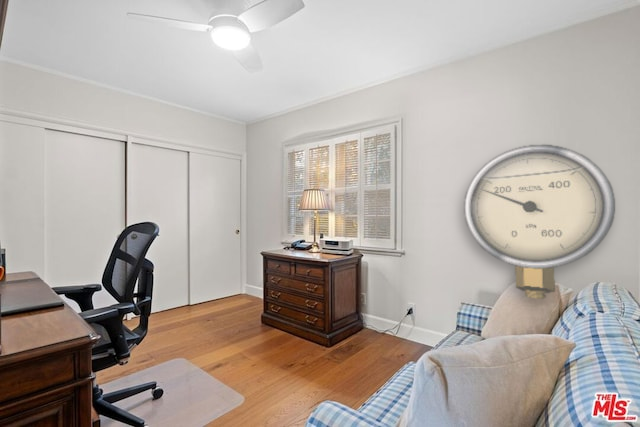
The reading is 175 (kPa)
